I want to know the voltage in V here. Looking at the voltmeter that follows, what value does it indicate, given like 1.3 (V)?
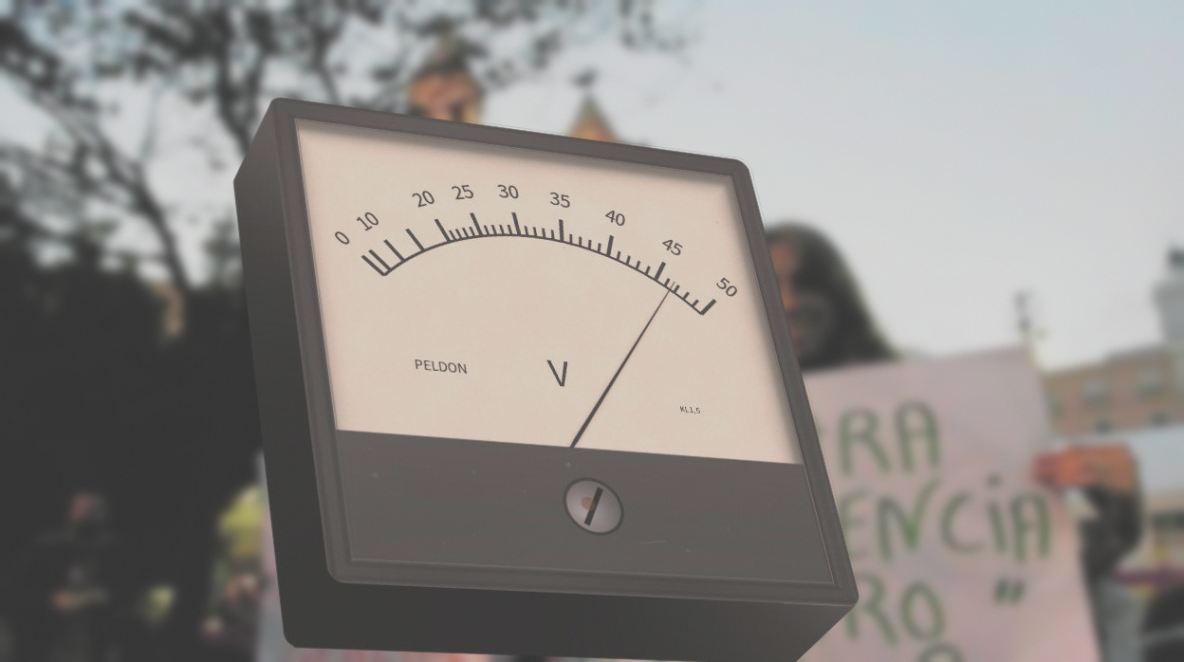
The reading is 46.5 (V)
